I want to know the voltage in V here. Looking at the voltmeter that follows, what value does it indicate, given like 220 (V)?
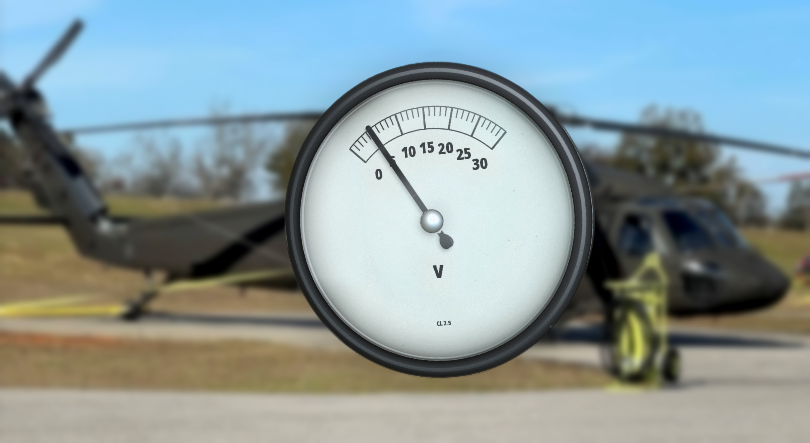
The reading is 5 (V)
